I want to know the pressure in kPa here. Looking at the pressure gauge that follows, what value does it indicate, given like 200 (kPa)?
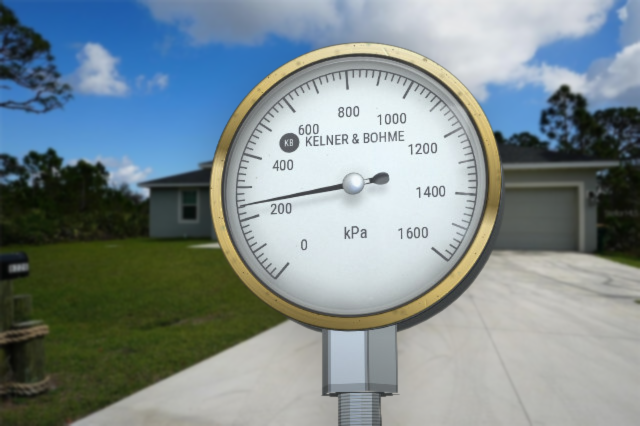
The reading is 240 (kPa)
